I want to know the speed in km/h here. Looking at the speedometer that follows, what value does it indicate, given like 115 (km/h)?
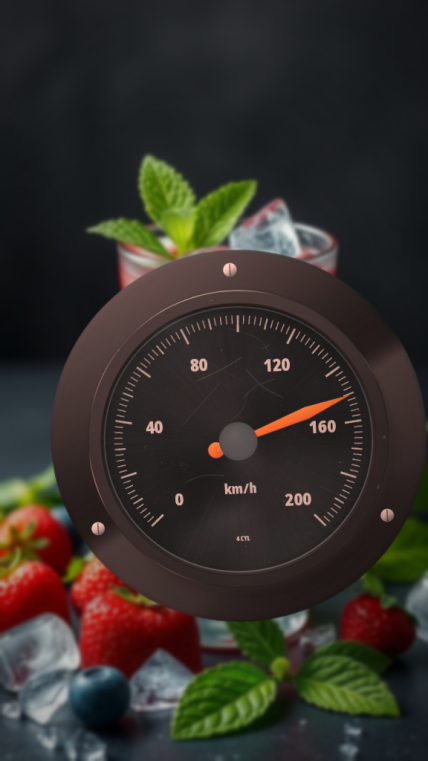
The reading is 150 (km/h)
